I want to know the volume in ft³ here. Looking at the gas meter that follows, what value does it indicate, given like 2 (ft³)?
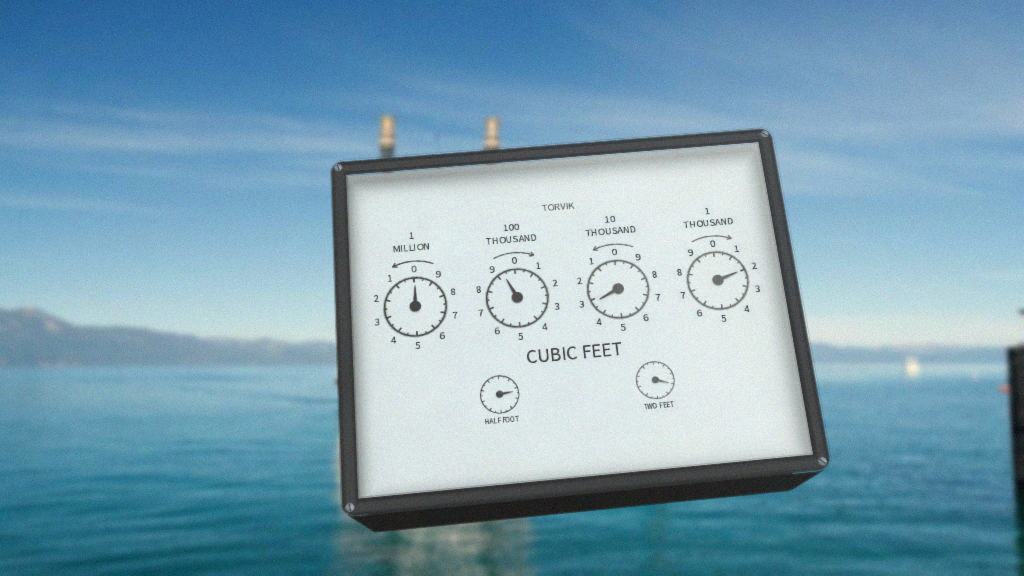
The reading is 993200 (ft³)
